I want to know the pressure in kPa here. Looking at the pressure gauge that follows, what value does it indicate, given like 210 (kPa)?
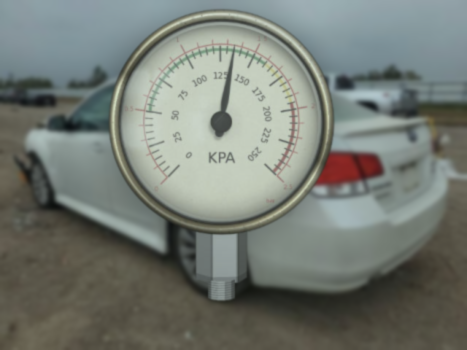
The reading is 135 (kPa)
